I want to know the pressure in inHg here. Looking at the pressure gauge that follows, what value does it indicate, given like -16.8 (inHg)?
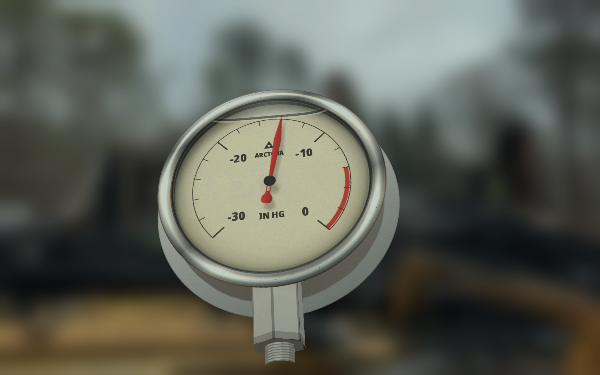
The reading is -14 (inHg)
